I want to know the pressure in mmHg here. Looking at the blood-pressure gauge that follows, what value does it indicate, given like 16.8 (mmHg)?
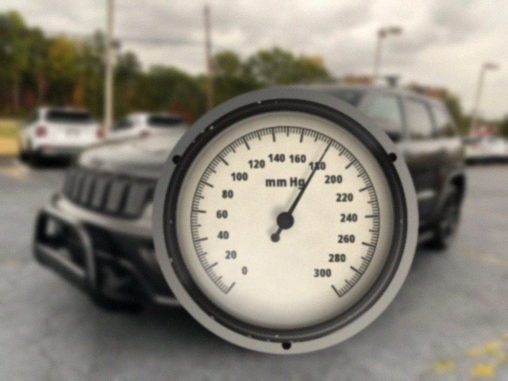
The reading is 180 (mmHg)
